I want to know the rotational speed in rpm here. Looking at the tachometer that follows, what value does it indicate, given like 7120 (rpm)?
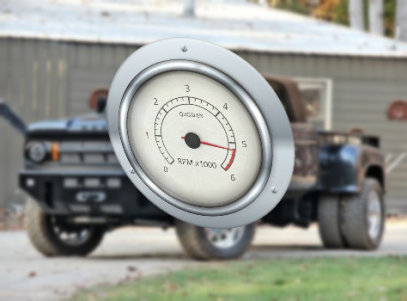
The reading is 5200 (rpm)
